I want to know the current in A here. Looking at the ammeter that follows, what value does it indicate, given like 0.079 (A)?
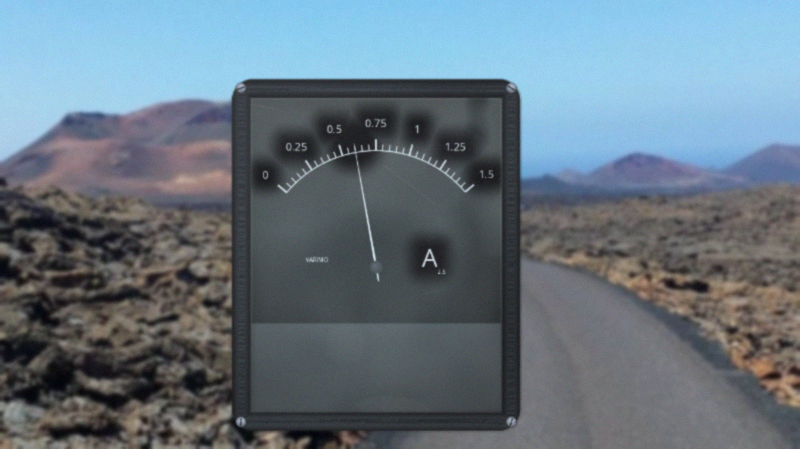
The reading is 0.6 (A)
